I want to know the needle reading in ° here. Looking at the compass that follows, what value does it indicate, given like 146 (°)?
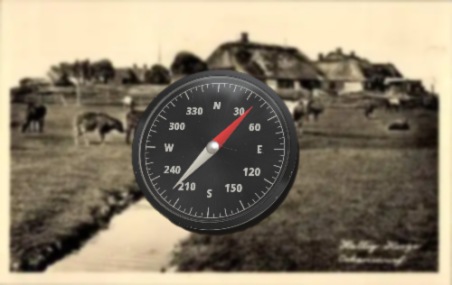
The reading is 40 (°)
